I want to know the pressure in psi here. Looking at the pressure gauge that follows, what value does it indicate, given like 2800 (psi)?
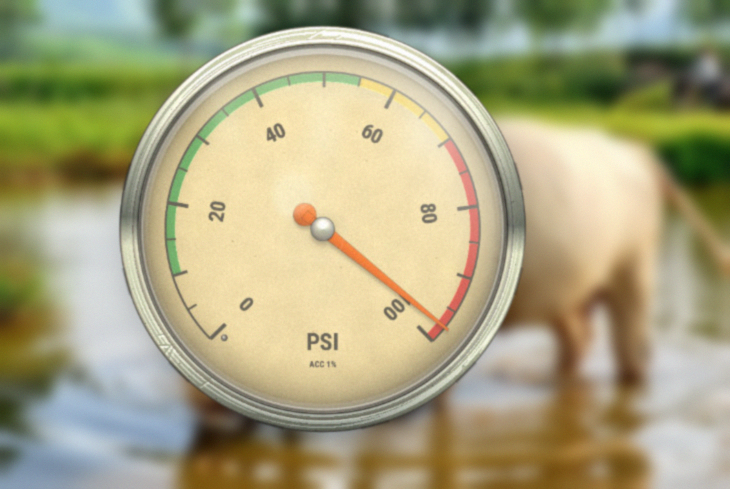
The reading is 97.5 (psi)
